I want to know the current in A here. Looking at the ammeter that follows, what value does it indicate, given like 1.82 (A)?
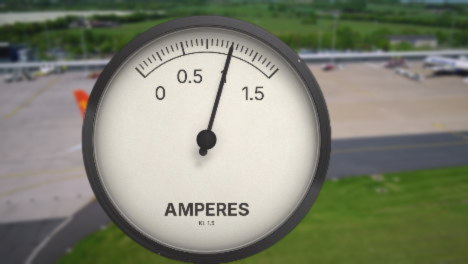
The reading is 1 (A)
